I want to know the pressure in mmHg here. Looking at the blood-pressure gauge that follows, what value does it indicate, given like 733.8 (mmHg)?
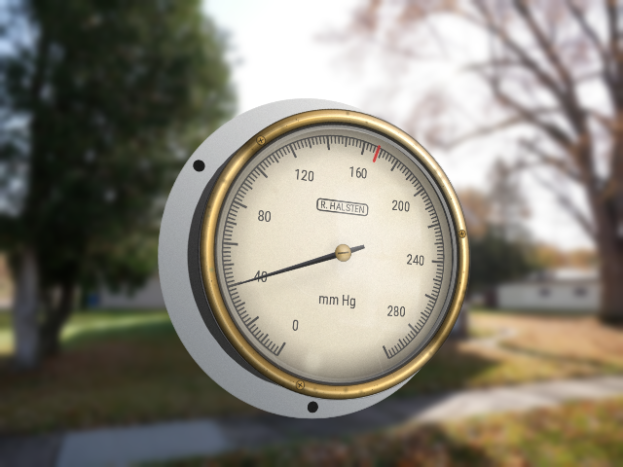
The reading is 40 (mmHg)
